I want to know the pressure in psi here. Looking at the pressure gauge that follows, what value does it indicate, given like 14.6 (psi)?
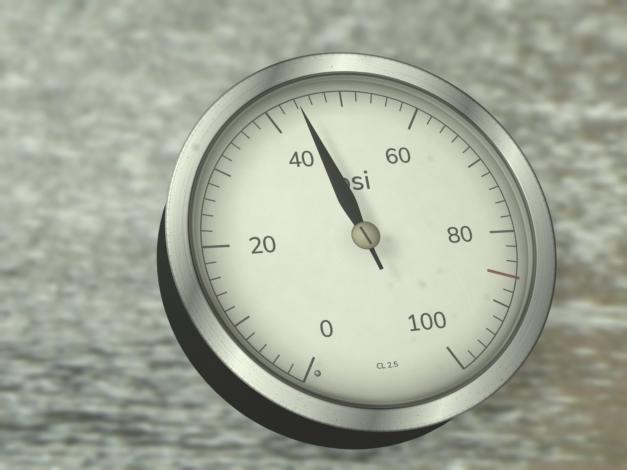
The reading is 44 (psi)
